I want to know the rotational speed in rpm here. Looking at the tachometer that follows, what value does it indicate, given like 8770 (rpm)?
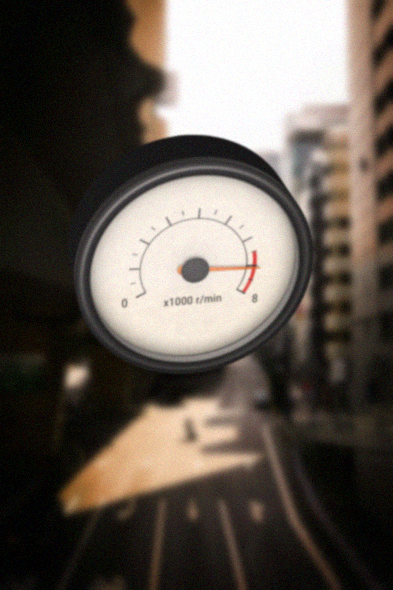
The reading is 7000 (rpm)
